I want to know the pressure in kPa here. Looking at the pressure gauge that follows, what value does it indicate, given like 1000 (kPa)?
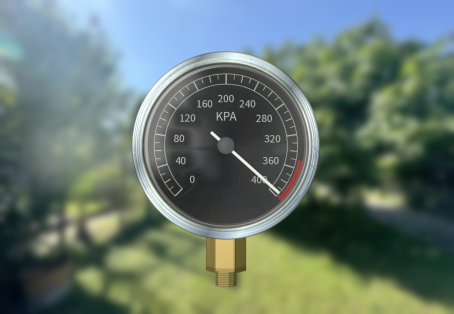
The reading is 395 (kPa)
